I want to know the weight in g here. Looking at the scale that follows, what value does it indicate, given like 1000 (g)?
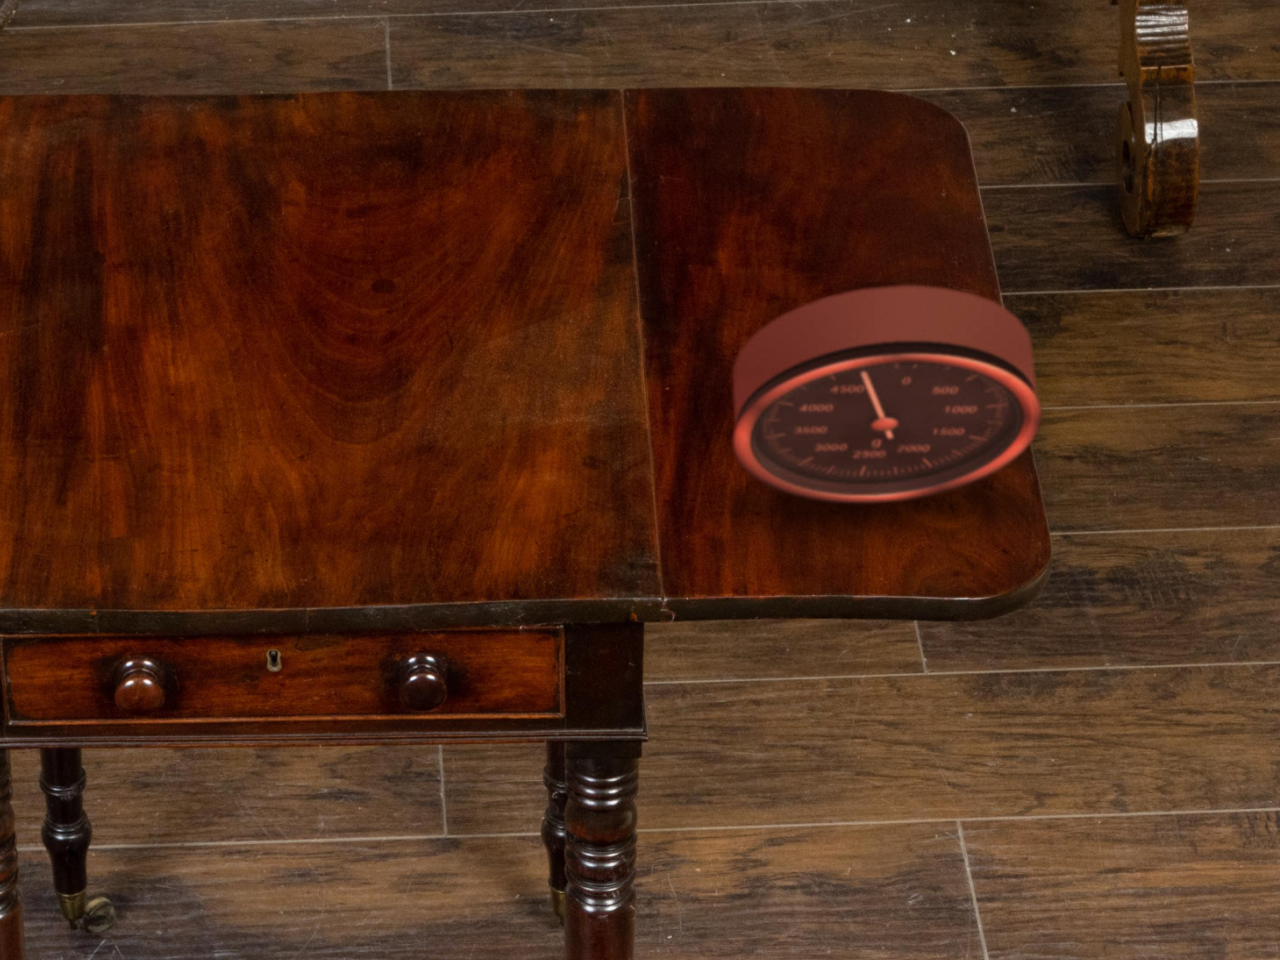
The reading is 4750 (g)
